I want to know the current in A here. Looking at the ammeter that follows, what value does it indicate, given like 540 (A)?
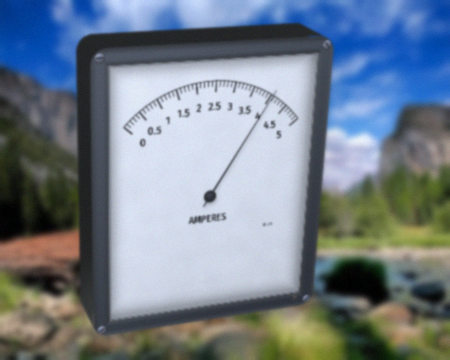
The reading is 4 (A)
